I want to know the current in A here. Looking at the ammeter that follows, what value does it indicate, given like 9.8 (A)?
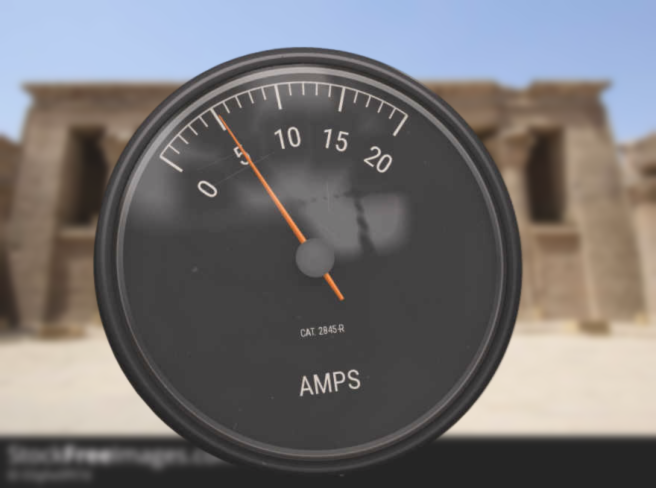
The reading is 5 (A)
